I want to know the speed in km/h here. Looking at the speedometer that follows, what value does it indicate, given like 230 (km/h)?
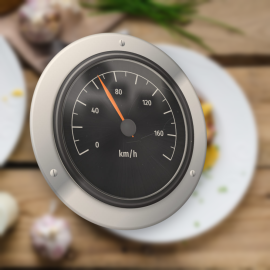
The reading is 65 (km/h)
